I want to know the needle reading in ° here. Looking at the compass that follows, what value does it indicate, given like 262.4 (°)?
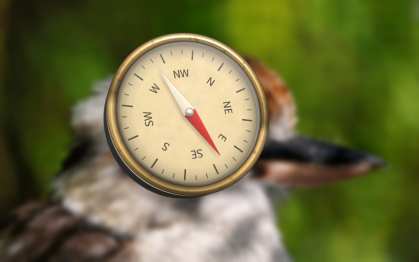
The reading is 110 (°)
